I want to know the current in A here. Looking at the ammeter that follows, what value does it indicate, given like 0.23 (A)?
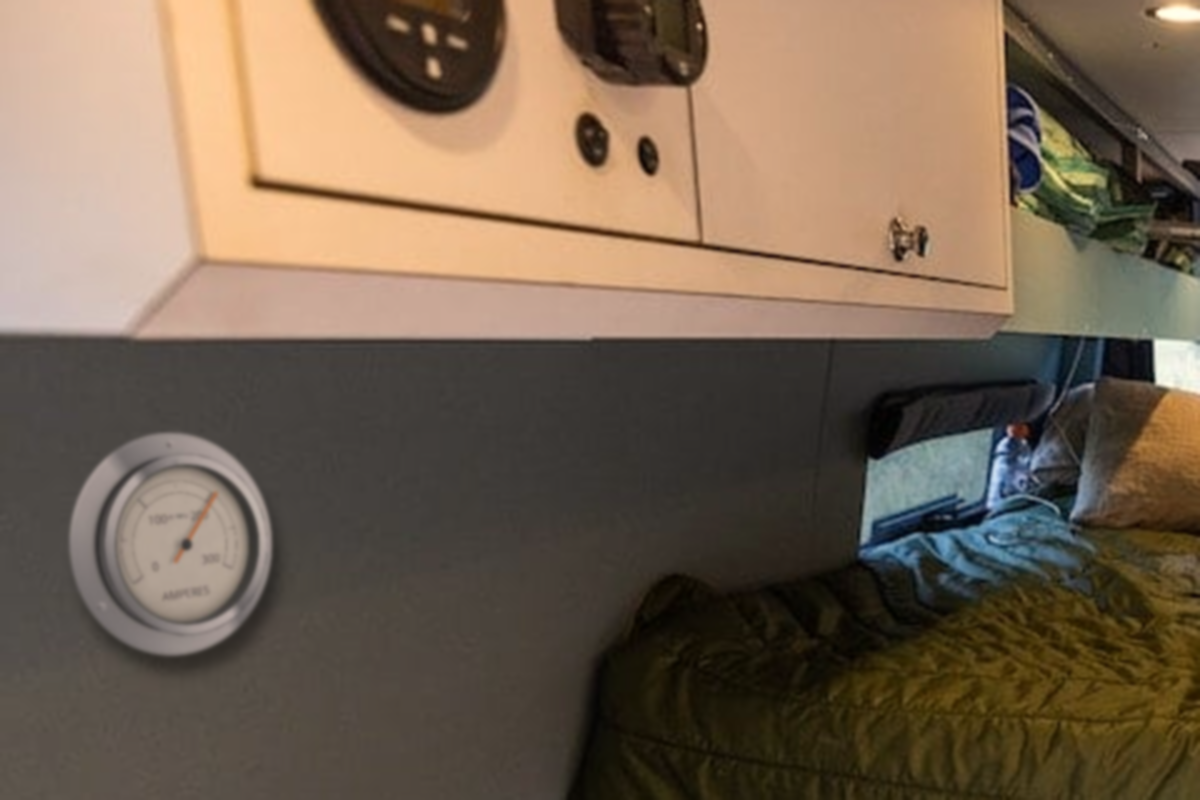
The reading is 200 (A)
